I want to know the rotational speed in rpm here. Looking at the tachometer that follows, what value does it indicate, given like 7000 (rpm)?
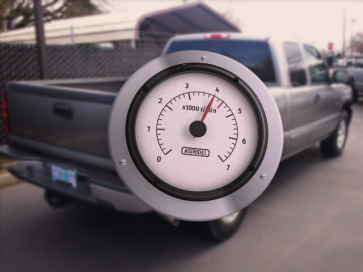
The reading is 4000 (rpm)
